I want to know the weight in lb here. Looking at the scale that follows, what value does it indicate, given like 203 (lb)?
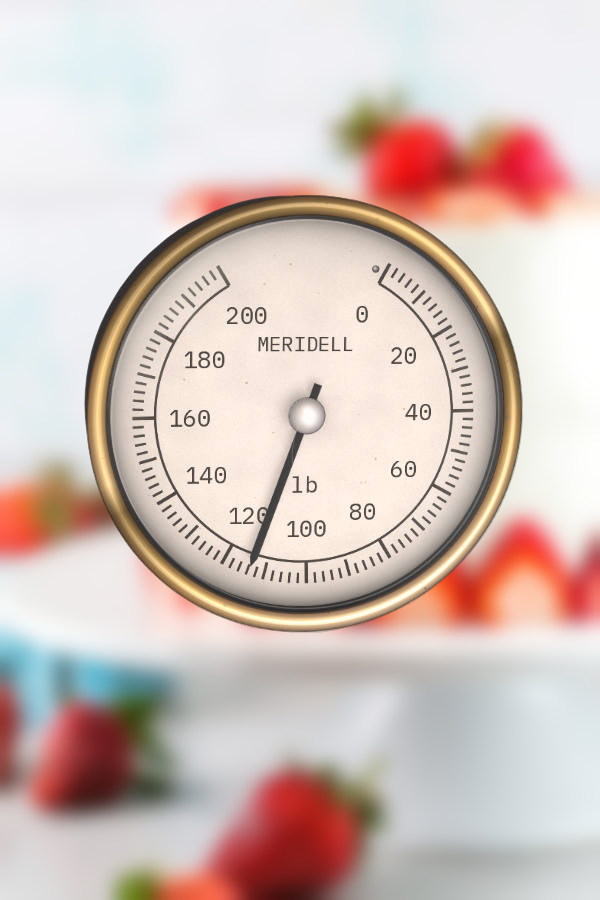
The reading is 114 (lb)
